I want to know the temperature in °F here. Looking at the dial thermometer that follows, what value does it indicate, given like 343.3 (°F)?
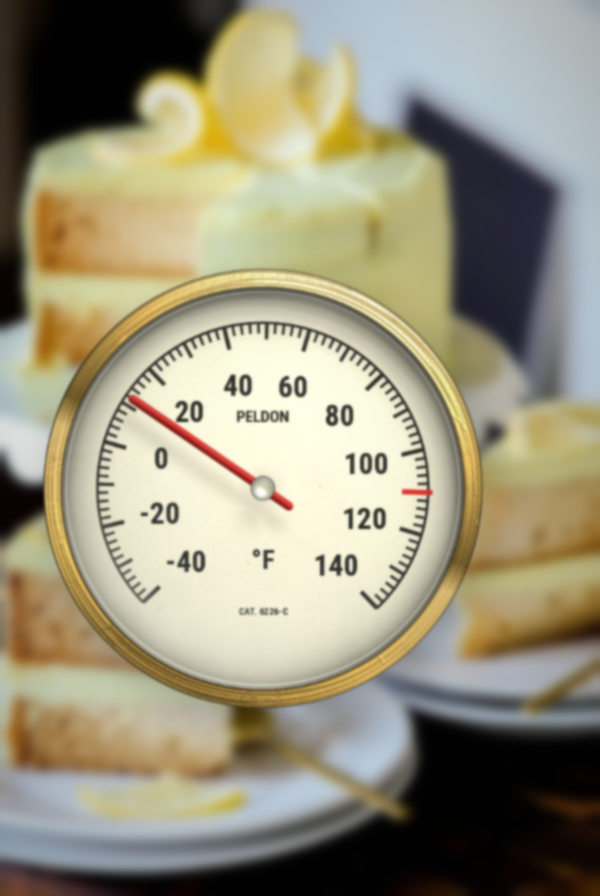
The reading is 12 (°F)
